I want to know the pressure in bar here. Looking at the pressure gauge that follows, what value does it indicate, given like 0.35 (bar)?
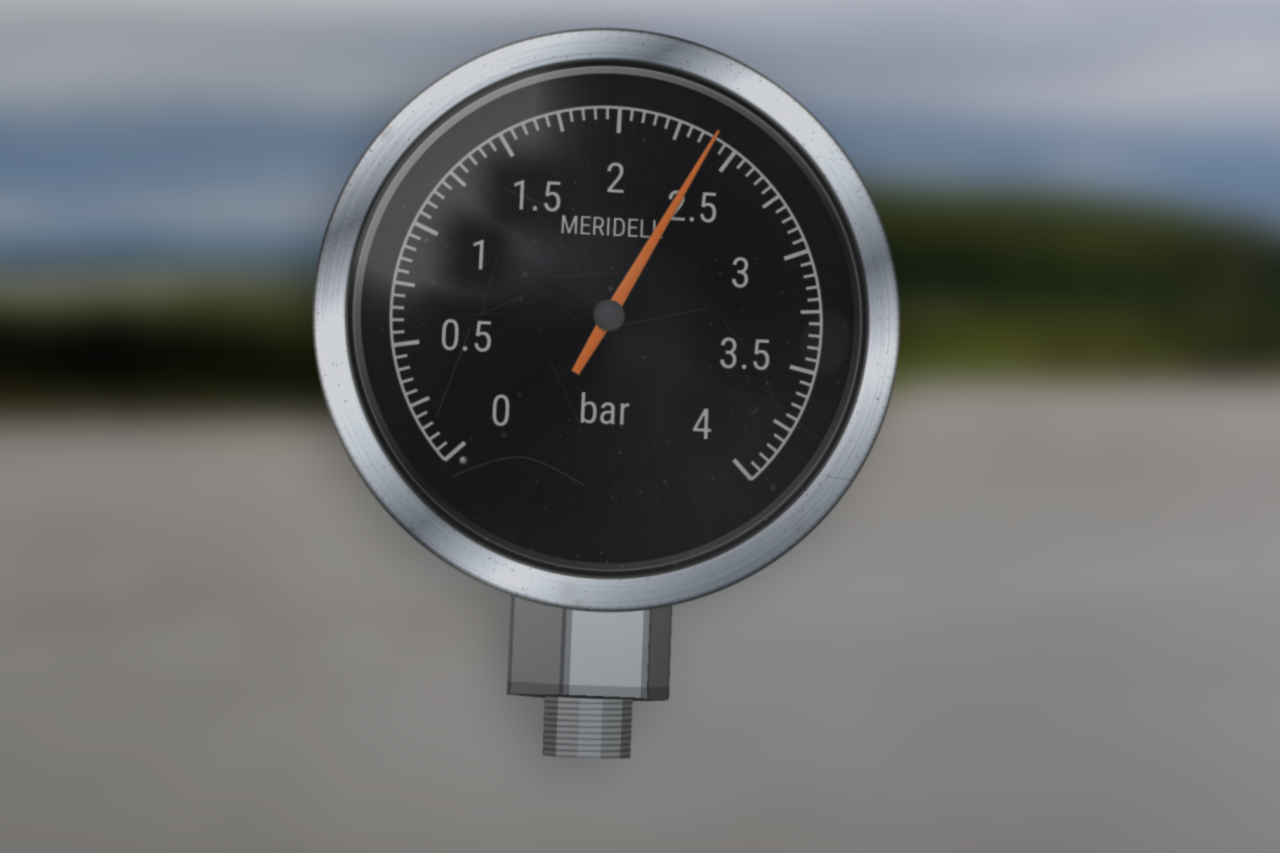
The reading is 2.4 (bar)
